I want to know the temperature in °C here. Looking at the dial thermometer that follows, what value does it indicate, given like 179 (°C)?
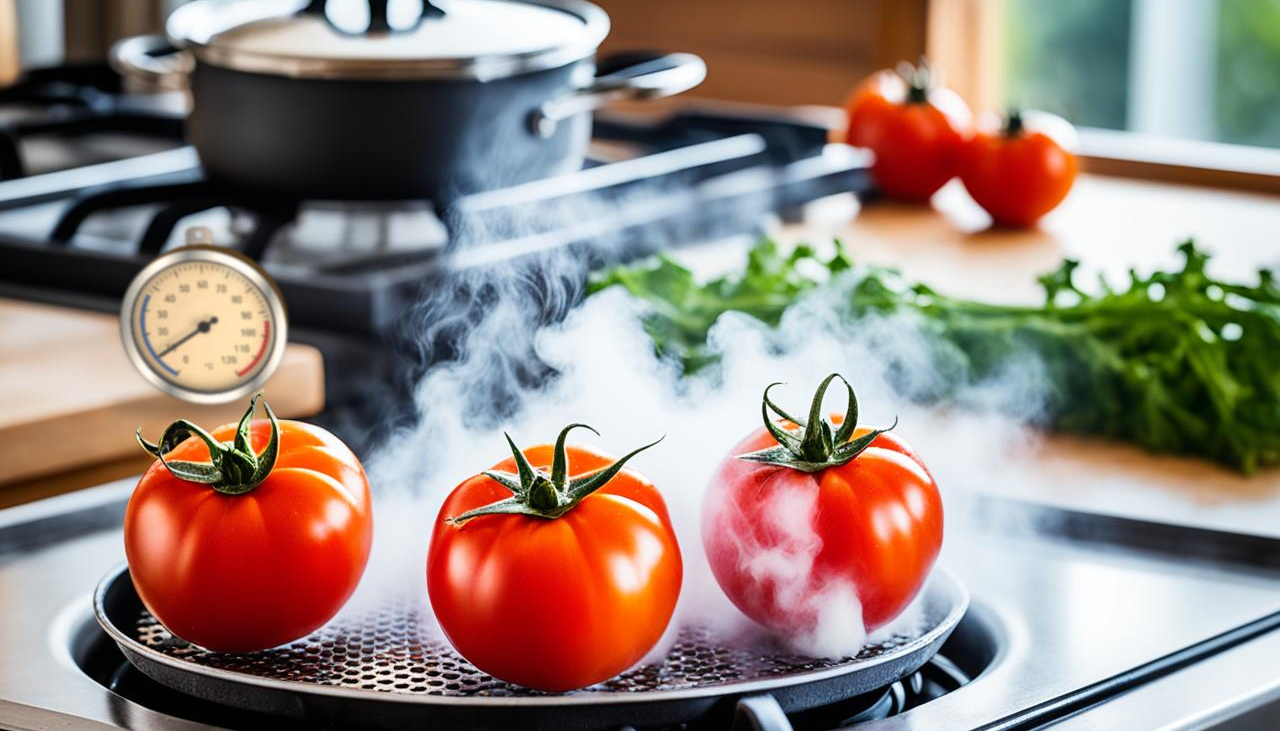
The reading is 10 (°C)
